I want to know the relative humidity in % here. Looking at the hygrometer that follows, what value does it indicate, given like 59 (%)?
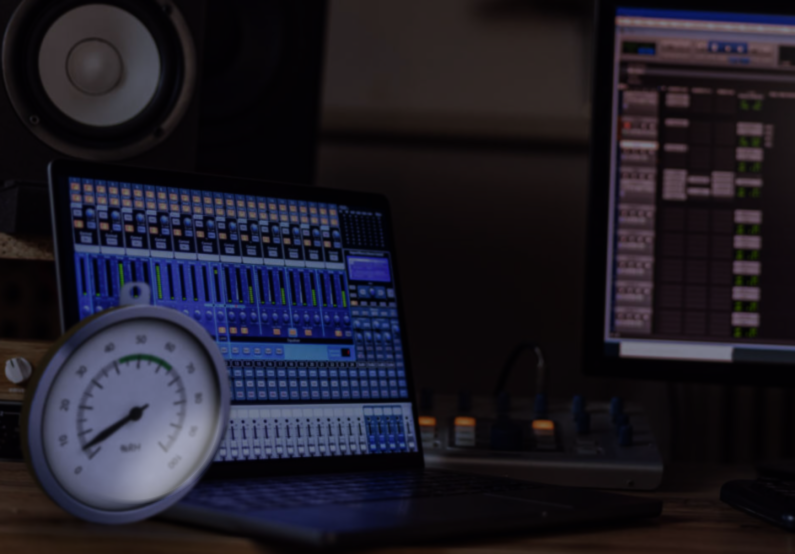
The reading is 5 (%)
